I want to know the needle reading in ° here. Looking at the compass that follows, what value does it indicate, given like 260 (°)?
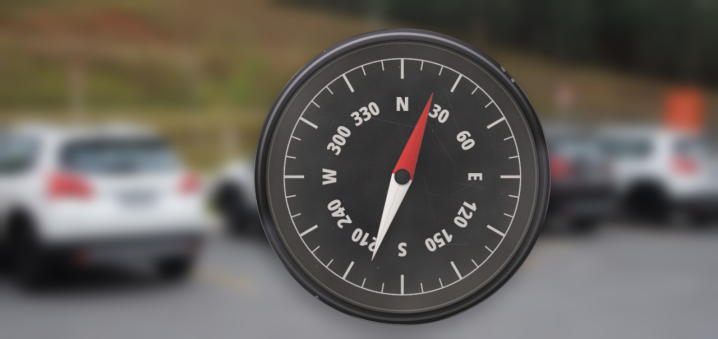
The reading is 20 (°)
